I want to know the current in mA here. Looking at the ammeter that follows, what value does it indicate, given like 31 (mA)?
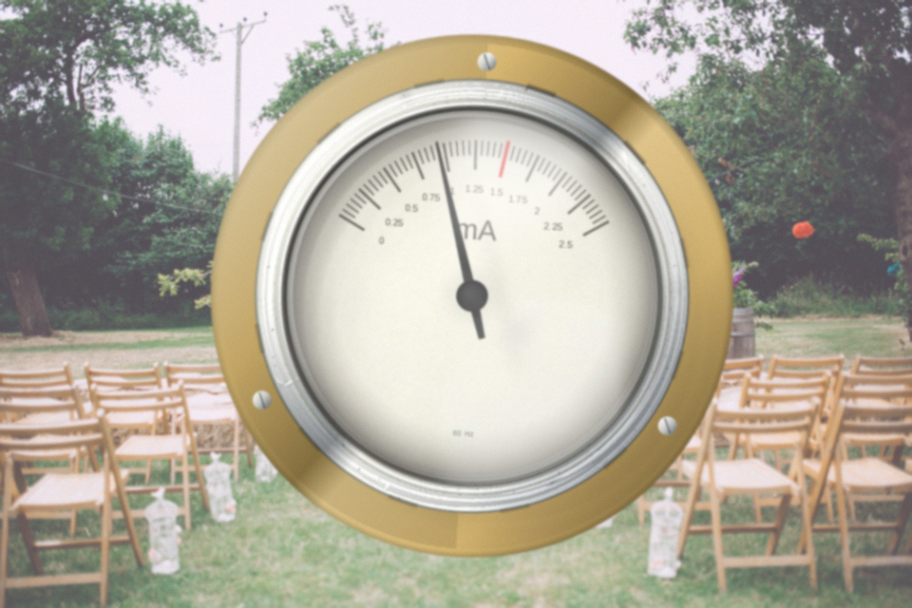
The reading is 0.95 (mA)
